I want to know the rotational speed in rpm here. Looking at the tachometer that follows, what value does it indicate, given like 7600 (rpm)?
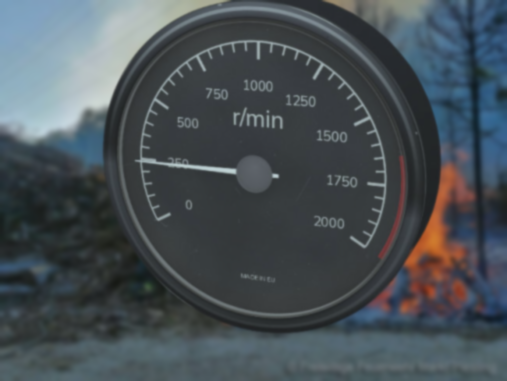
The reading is 250 (rpm)
